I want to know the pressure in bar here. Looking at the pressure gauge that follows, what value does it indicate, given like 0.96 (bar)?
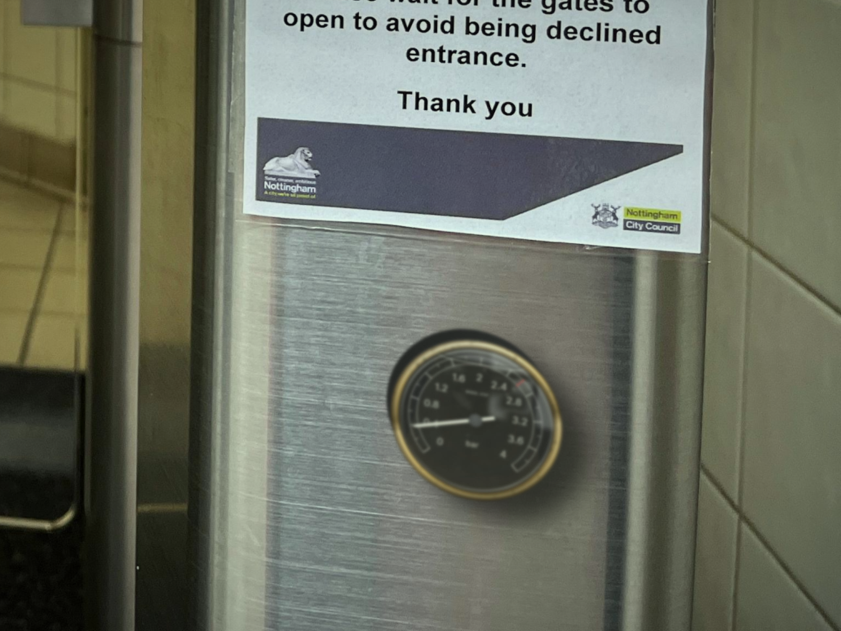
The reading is 0.4 (bar)
